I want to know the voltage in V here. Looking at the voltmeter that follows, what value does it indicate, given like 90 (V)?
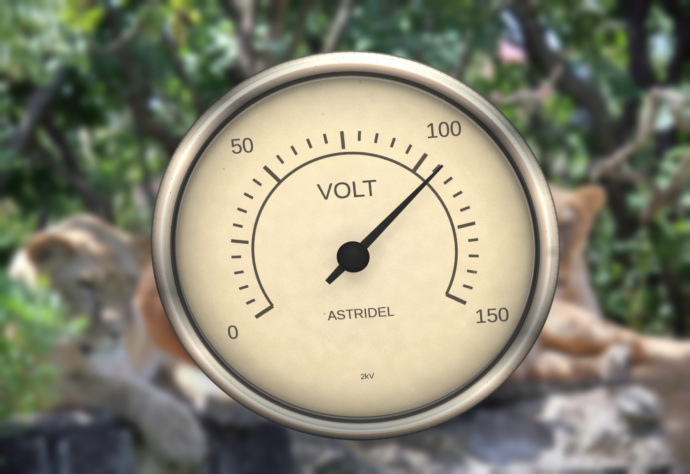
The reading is 105 (V)
